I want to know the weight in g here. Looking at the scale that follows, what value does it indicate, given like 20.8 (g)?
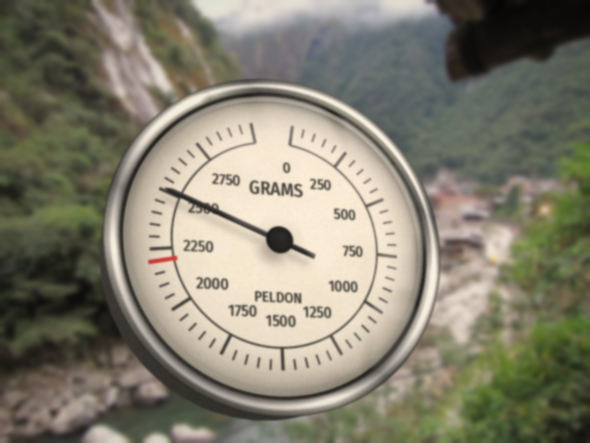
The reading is 2500 (g)
